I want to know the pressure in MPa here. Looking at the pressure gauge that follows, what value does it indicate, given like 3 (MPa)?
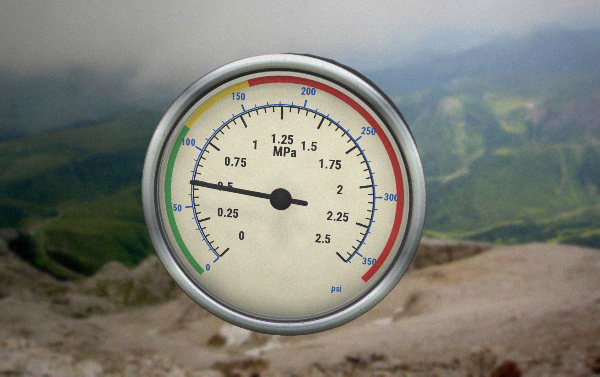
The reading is 0.5 (MPa)
